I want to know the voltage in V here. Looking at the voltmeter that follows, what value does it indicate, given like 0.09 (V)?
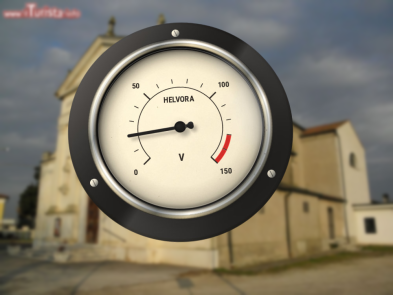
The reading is 20 (V)
